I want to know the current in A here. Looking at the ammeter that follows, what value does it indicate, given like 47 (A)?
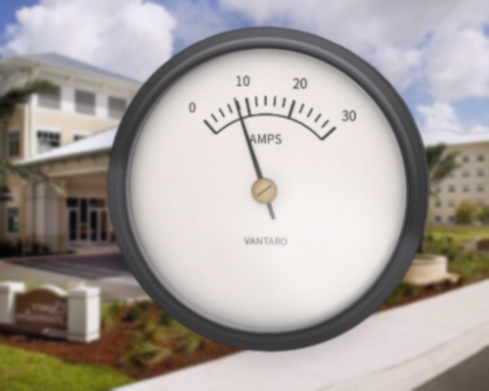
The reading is 8 (A)
